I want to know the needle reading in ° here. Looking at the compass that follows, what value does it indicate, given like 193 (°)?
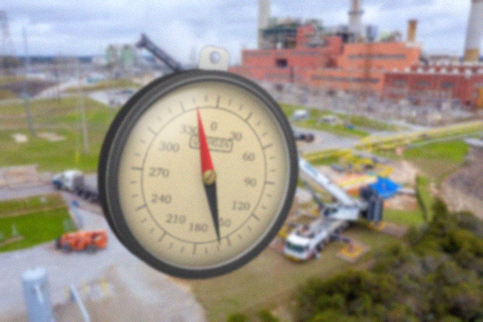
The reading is 340 (°)
